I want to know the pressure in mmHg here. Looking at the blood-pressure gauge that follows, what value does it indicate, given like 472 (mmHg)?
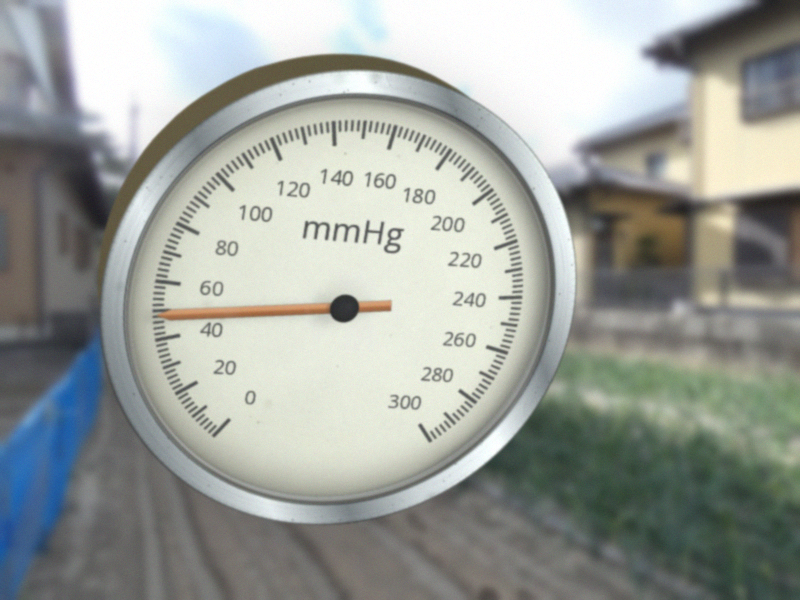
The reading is 50 (mmHg)
